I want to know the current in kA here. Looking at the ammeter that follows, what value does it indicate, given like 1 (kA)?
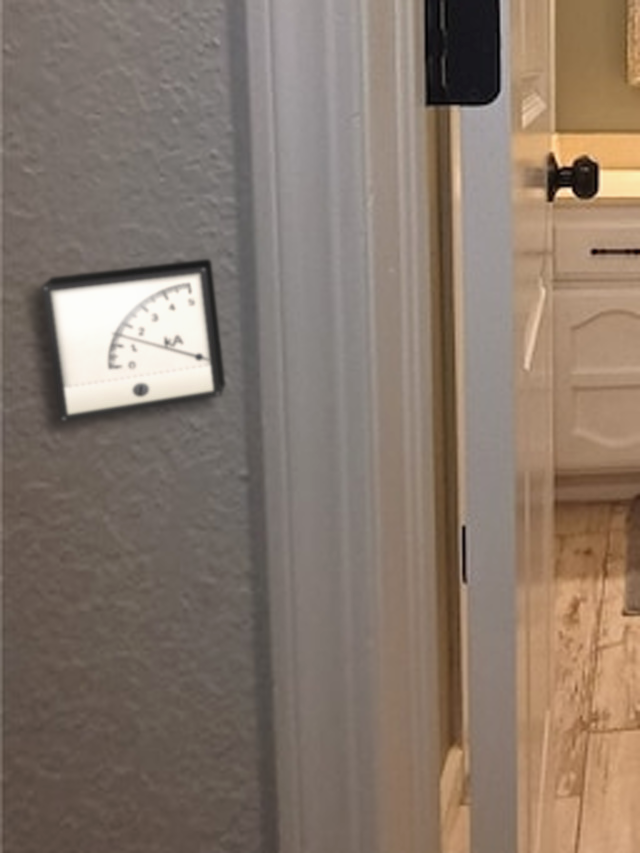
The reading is 1.5 (kA)
